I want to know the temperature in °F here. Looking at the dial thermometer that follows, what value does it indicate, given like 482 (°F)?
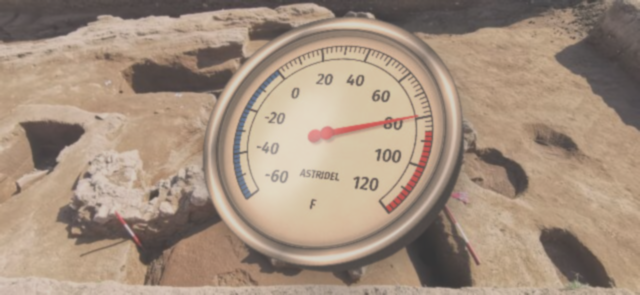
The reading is 80 (°F)
